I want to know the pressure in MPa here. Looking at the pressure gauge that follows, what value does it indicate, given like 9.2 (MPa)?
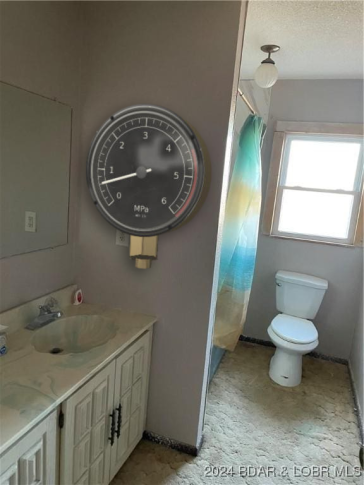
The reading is 0.6 (MPa)
